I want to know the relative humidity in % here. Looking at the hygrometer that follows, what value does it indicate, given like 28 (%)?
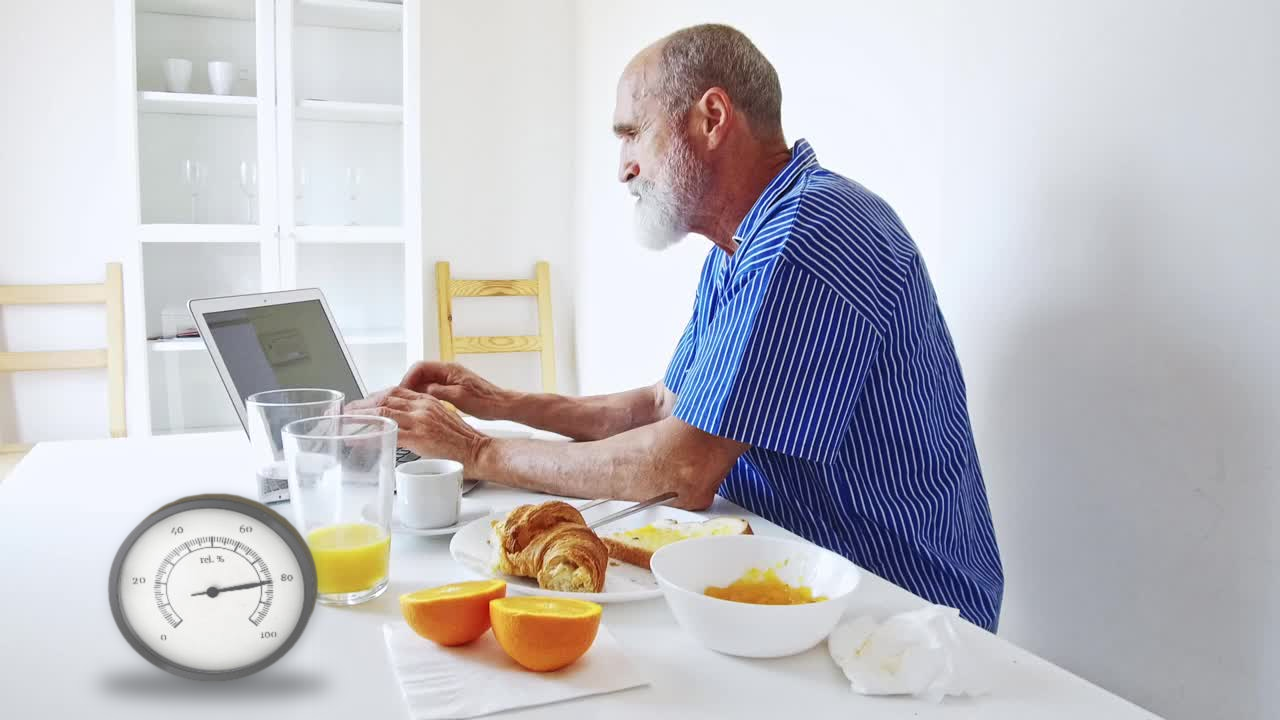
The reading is 80 (%)
